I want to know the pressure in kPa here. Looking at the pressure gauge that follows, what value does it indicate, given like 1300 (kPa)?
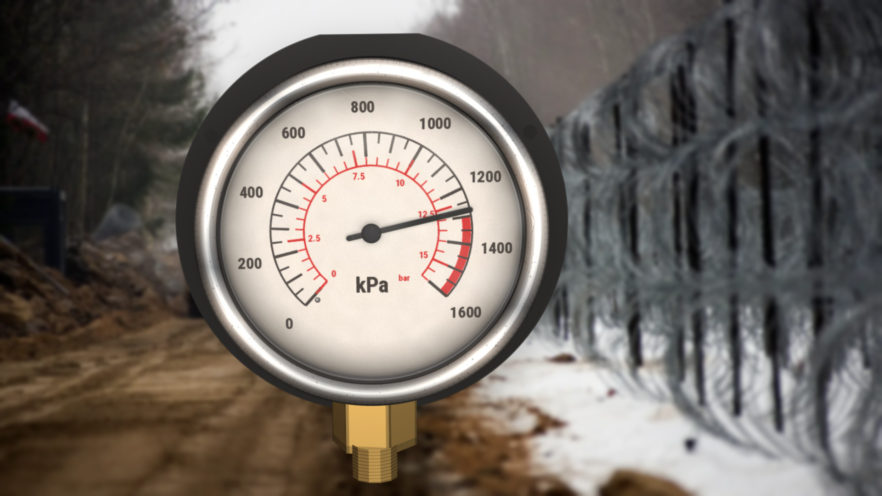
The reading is 1275 (kPa)
